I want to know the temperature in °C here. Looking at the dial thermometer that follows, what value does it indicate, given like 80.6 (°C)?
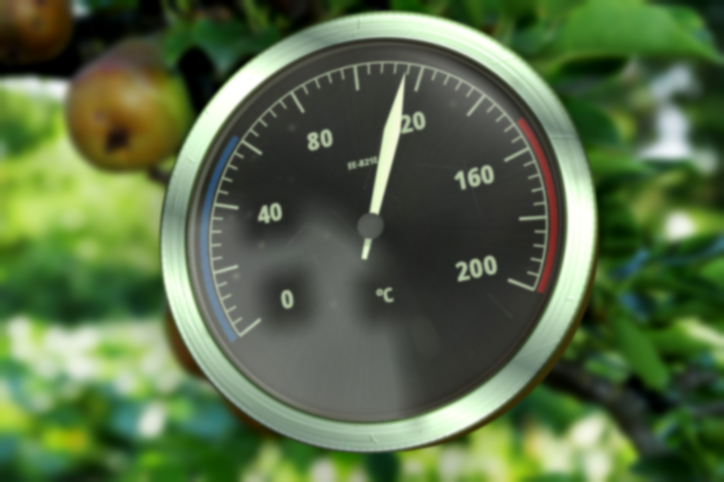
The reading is 116 (°C)
